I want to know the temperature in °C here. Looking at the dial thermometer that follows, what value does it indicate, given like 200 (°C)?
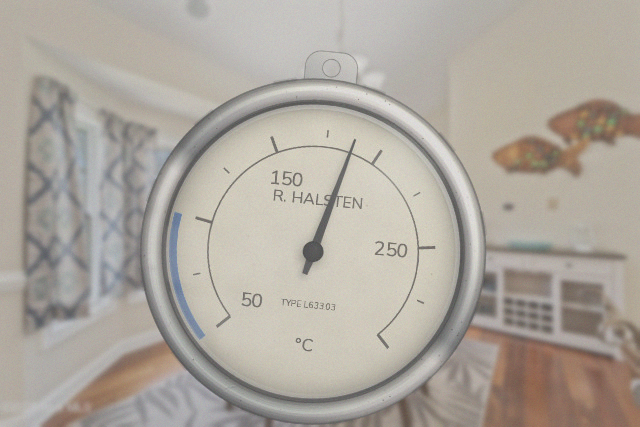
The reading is 187.5 (°C)
